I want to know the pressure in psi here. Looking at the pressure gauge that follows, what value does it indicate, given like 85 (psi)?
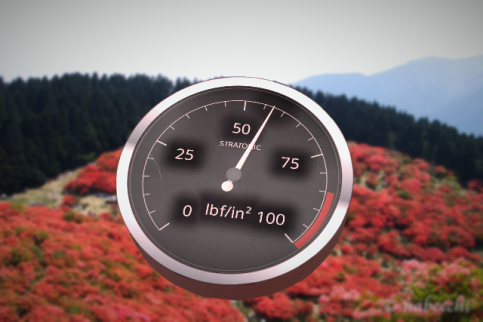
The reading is 57.5 (psi)
